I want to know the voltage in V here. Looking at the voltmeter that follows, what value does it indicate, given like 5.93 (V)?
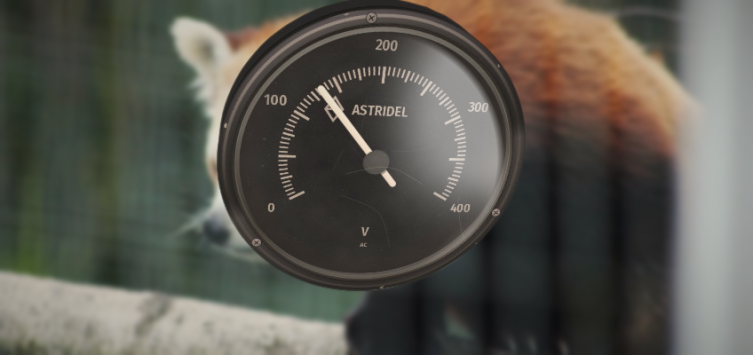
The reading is 135 (V)
